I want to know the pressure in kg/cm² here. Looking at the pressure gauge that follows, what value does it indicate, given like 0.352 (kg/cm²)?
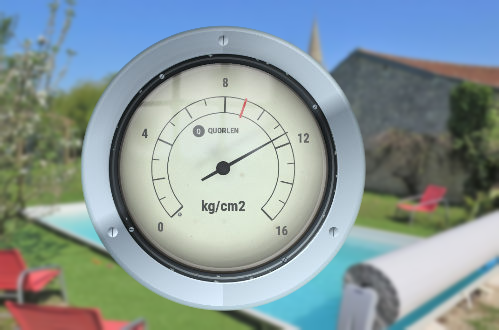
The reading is 11.5 (kg/cm²)
